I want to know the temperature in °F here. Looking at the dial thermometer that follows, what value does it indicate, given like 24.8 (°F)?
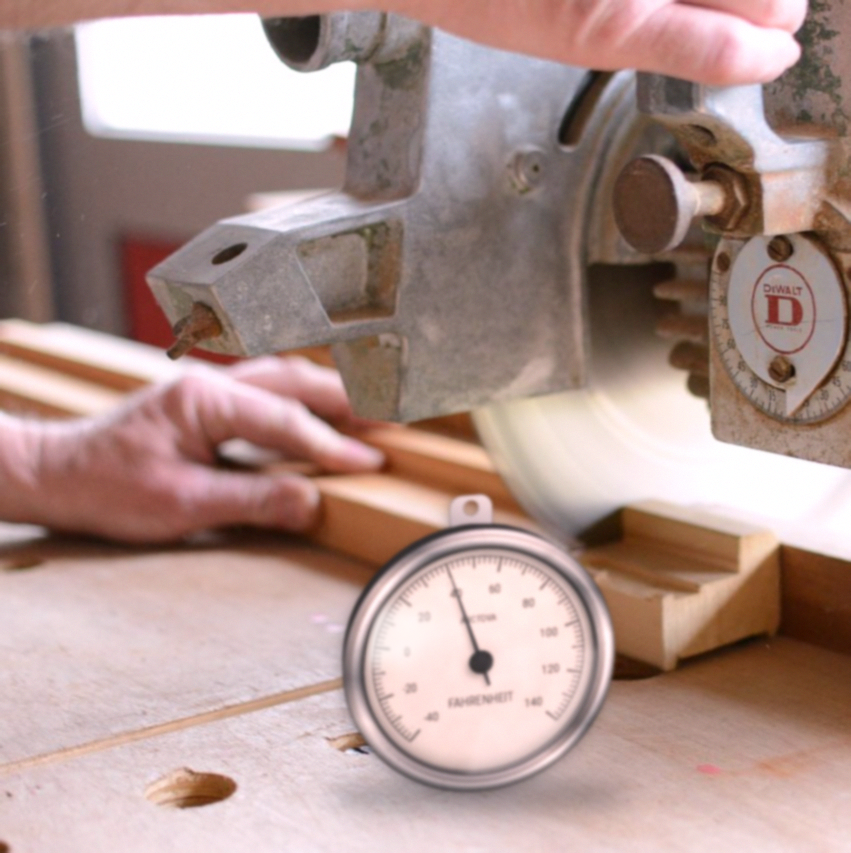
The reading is 40 (°F)
